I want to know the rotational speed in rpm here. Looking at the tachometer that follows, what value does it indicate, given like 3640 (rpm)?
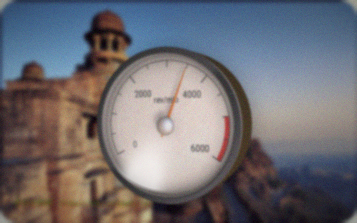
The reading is 3500 (rpm)
